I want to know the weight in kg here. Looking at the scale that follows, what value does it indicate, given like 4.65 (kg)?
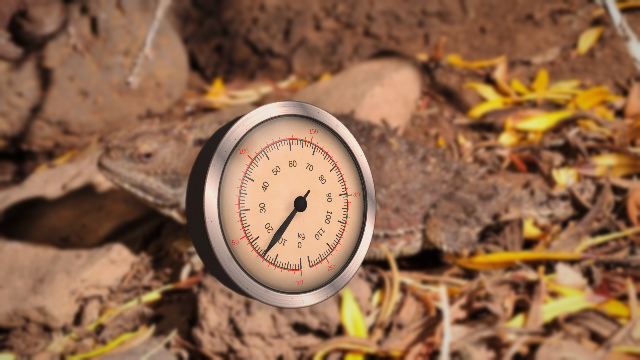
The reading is 15 (kg)
